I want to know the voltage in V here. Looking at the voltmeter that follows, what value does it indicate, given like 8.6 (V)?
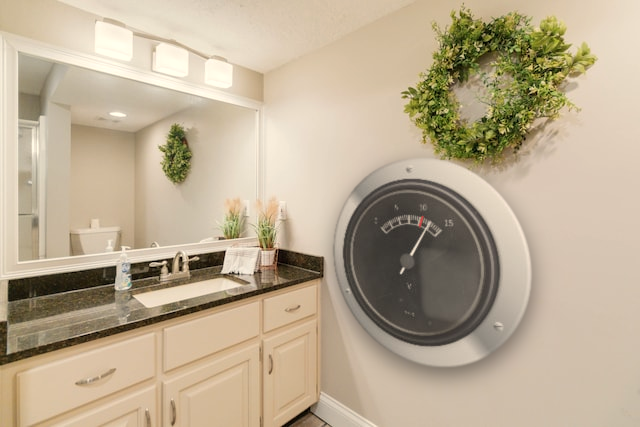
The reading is 12.5 (V)
